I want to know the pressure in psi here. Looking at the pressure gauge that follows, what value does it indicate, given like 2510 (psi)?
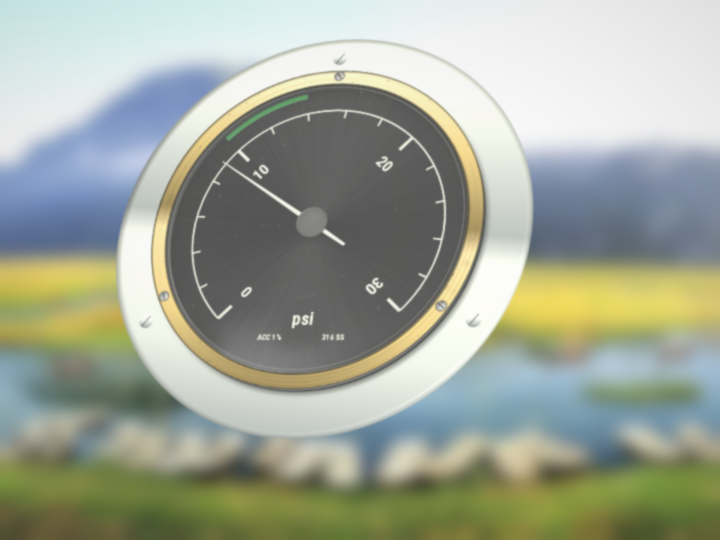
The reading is 9 (psi)
